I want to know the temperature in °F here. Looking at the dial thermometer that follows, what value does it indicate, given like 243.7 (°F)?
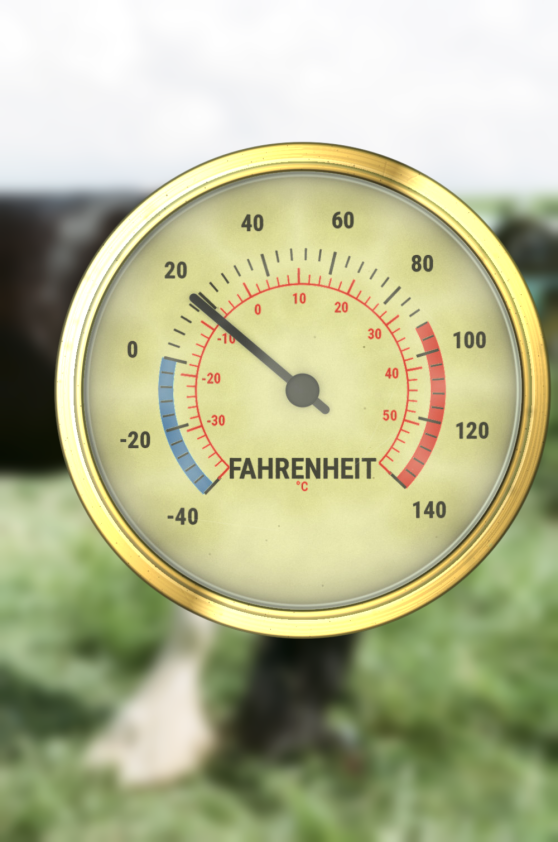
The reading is 18 (°F)
